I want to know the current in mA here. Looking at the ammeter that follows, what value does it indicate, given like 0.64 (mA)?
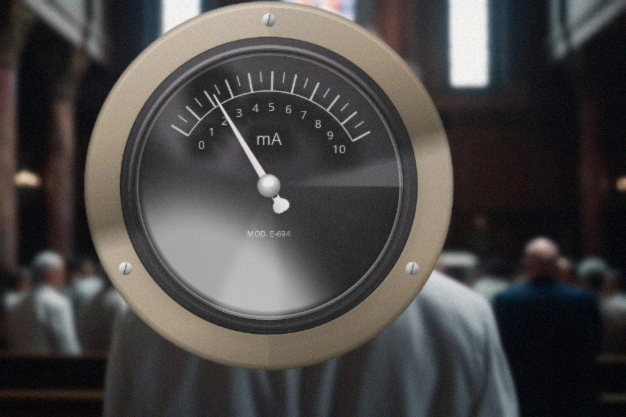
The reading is 2.25 (mA)
